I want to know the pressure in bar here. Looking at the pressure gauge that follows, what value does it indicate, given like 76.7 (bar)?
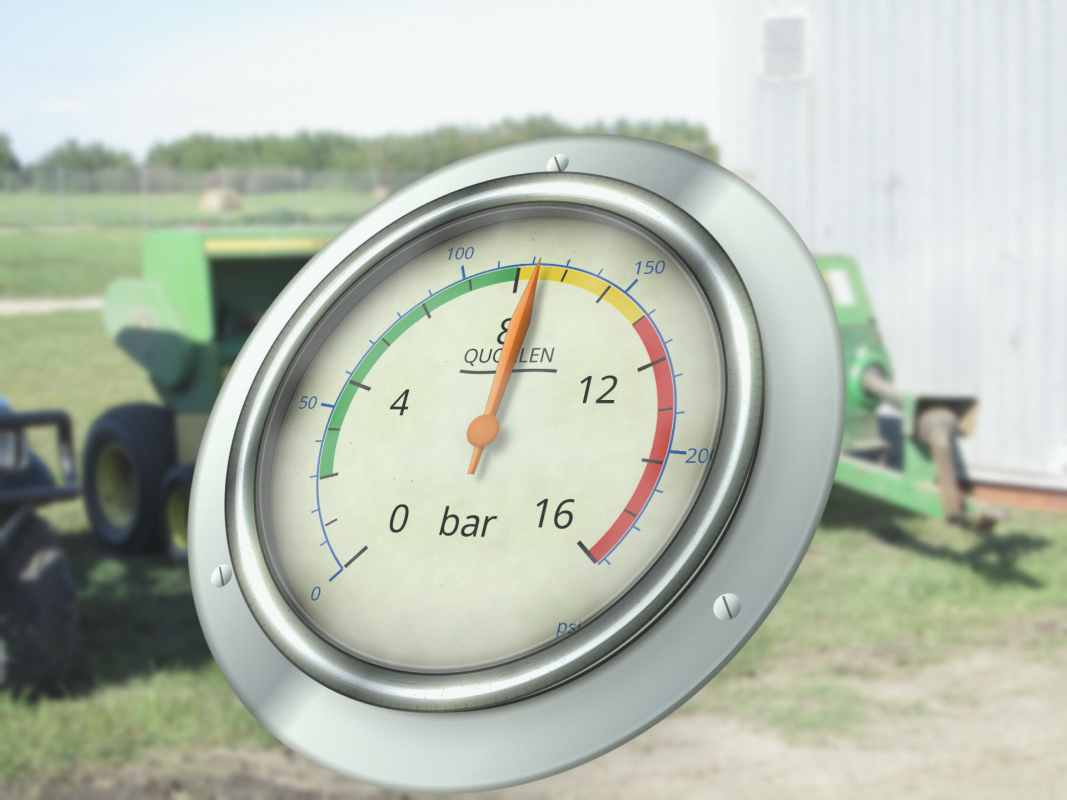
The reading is 8.5 (bar)
